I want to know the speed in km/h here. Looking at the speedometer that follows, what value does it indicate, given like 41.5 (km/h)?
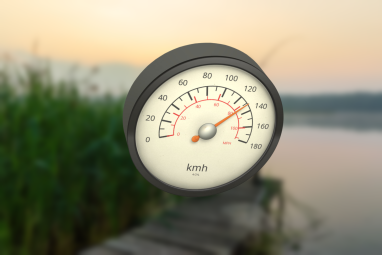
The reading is 130 (km/h)
